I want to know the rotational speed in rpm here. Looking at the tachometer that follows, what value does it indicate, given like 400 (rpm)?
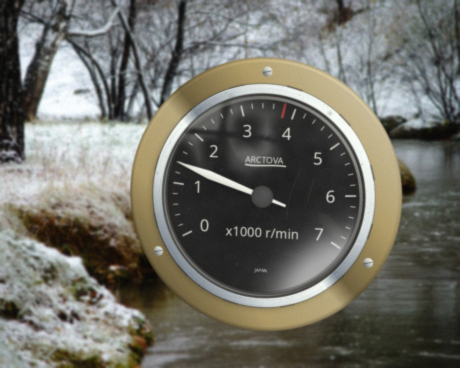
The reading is 1400 (rpm)
